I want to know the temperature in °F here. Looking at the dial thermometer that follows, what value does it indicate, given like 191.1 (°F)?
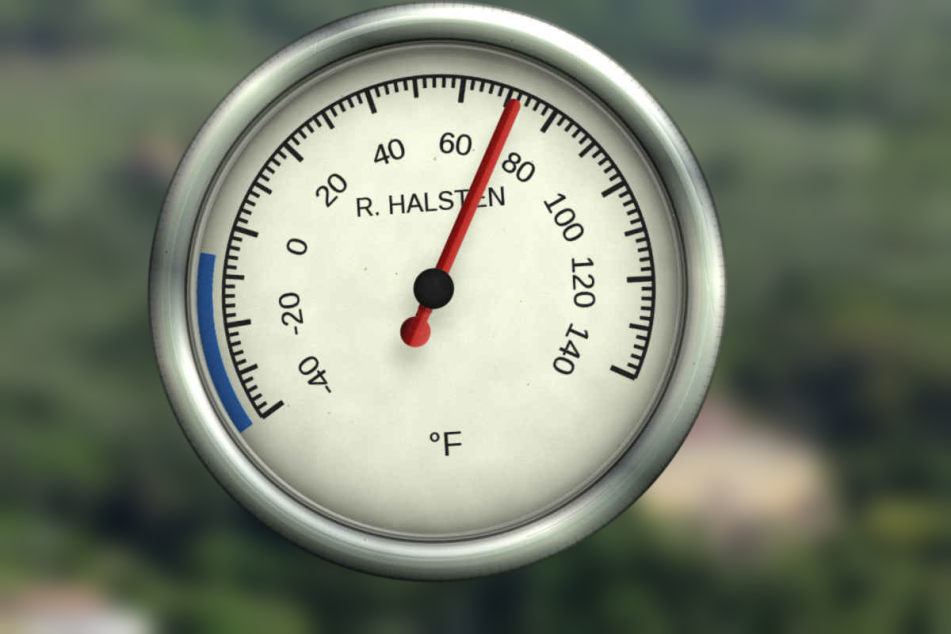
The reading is 72 (°F)
